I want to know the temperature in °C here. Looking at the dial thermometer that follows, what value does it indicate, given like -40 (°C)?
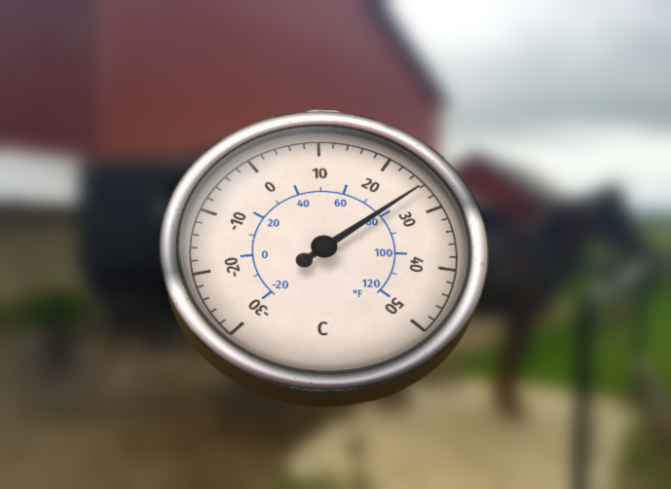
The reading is 26 (°C)
